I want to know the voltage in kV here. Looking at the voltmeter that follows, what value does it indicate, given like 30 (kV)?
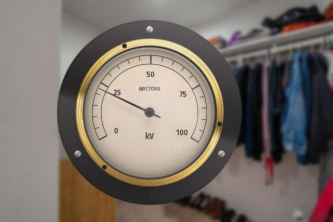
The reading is 22.5 (kV)
